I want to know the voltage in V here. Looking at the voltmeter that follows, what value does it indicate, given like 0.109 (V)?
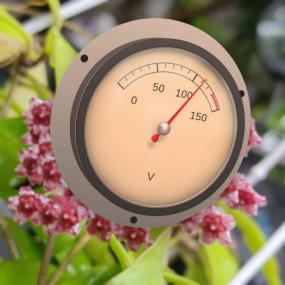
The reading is 110 (V)
